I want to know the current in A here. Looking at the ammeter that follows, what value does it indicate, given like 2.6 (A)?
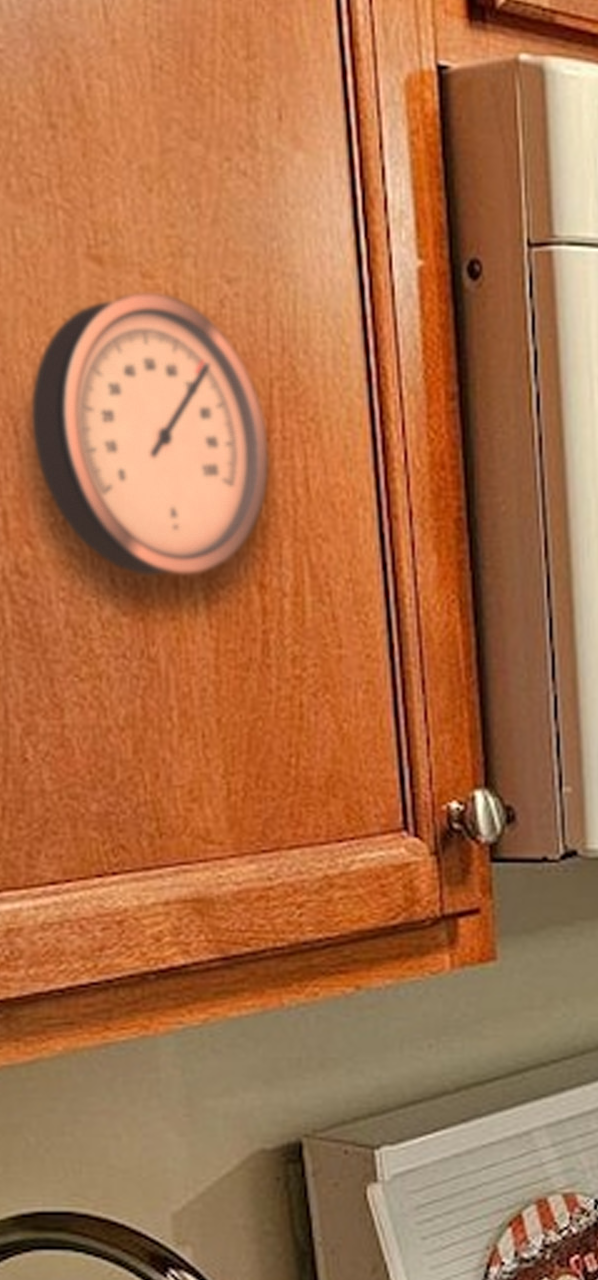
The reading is 70 (A)
